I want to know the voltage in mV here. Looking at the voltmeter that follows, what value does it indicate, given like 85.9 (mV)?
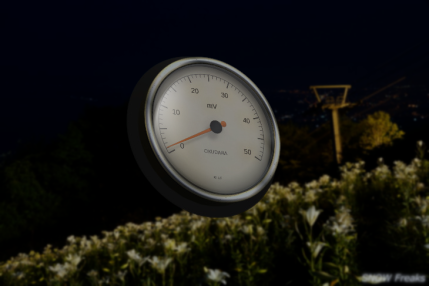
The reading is 1 (mV)
